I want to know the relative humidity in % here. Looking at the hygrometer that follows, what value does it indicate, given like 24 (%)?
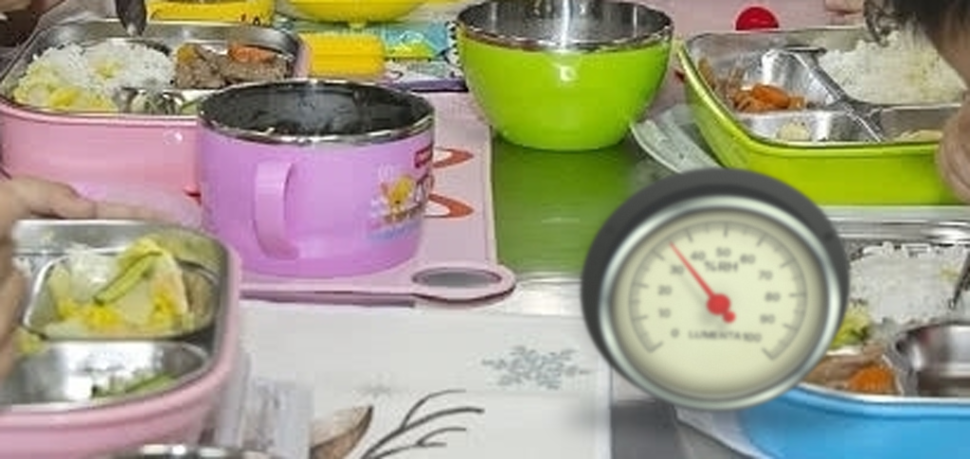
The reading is 35 (%)
